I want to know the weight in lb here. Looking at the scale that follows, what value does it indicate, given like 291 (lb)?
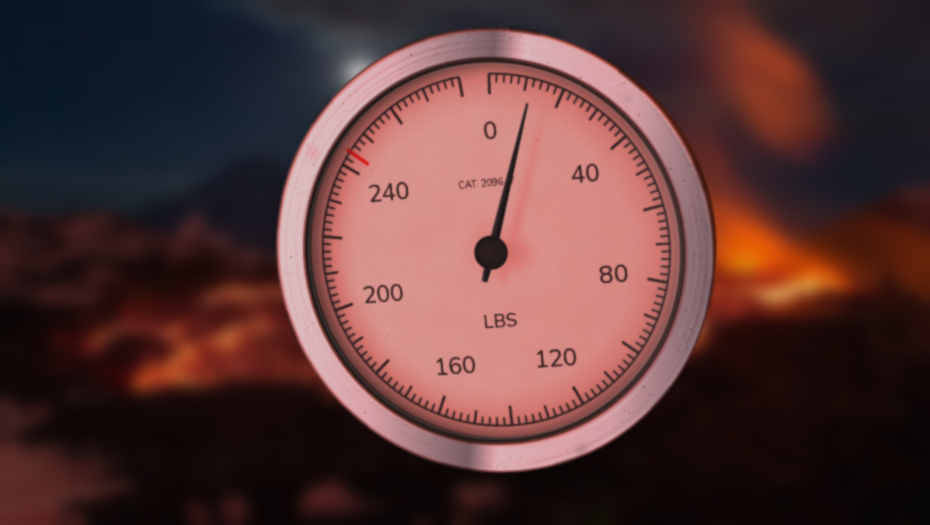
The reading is 12 (lb)
